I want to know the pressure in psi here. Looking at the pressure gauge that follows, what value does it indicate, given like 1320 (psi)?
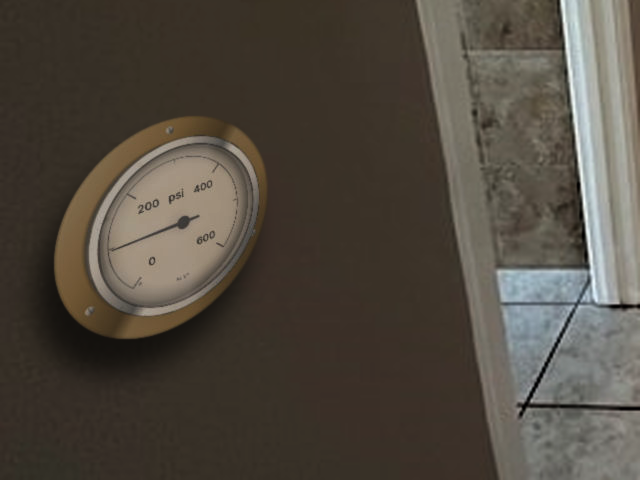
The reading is 100 (psi)
